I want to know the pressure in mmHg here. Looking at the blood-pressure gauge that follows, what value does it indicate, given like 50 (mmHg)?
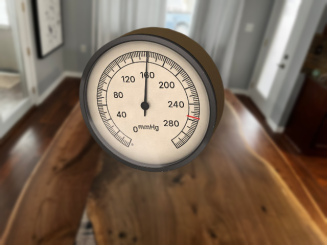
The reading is 160 (mmHg)
